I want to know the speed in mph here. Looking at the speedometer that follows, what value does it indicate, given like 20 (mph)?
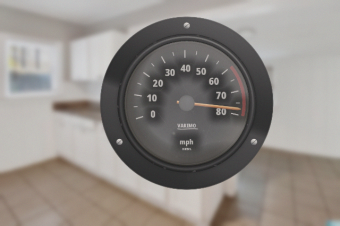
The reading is 77.5 (mph)
